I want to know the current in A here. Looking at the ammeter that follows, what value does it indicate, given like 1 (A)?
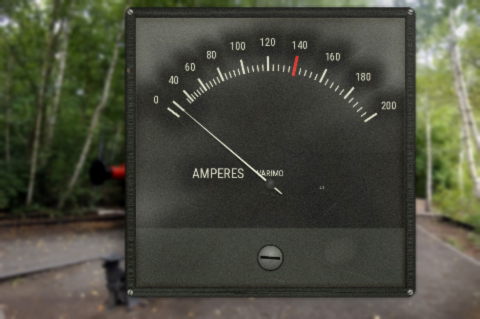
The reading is 20 (A)
